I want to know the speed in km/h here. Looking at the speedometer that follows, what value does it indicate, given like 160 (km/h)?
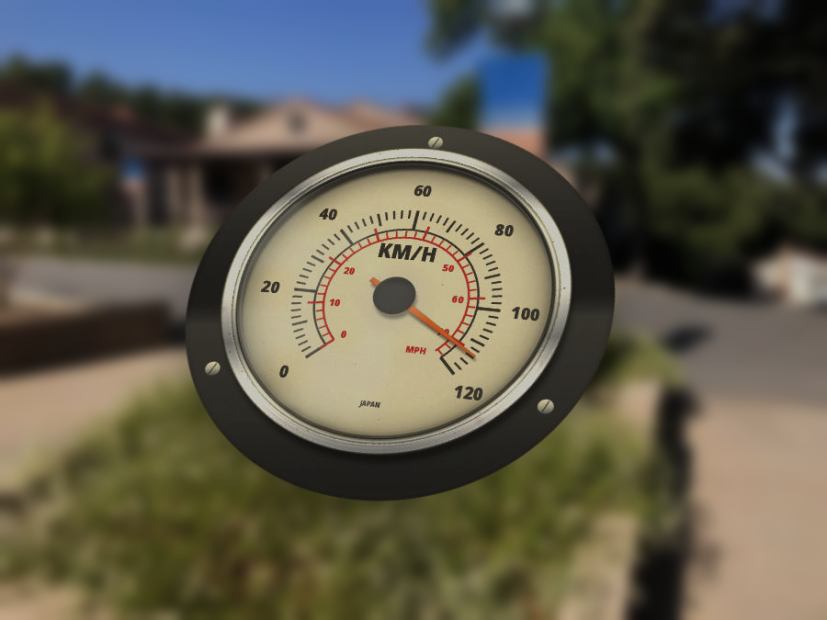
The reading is 114 (km/h)
